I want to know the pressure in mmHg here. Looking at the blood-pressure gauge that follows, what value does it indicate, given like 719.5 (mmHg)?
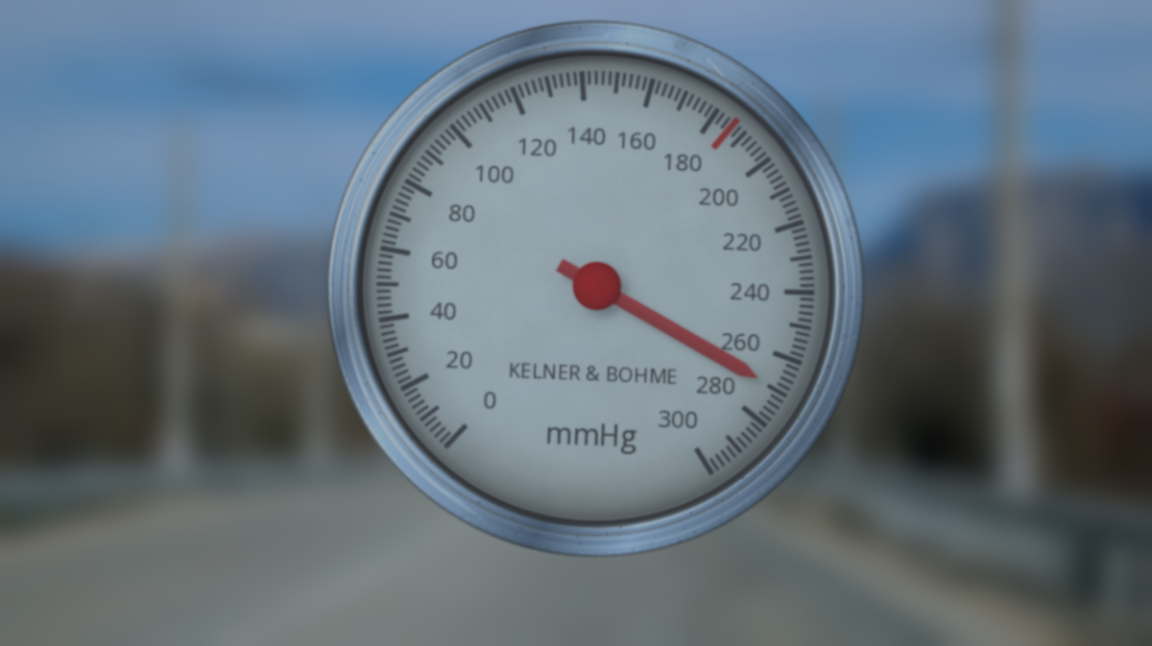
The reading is 270 (mmHg)
